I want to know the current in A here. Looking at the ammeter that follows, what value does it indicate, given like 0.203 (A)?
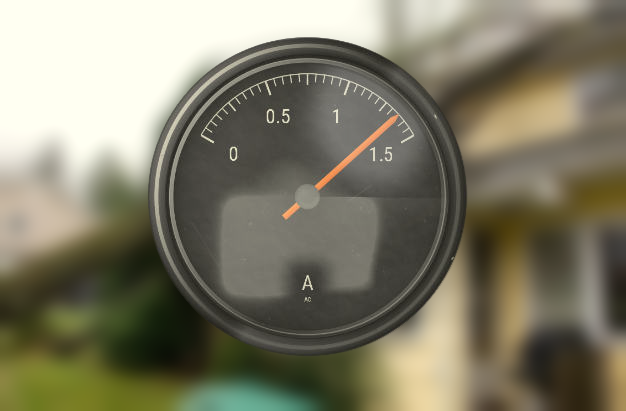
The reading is 1.35 (A)
